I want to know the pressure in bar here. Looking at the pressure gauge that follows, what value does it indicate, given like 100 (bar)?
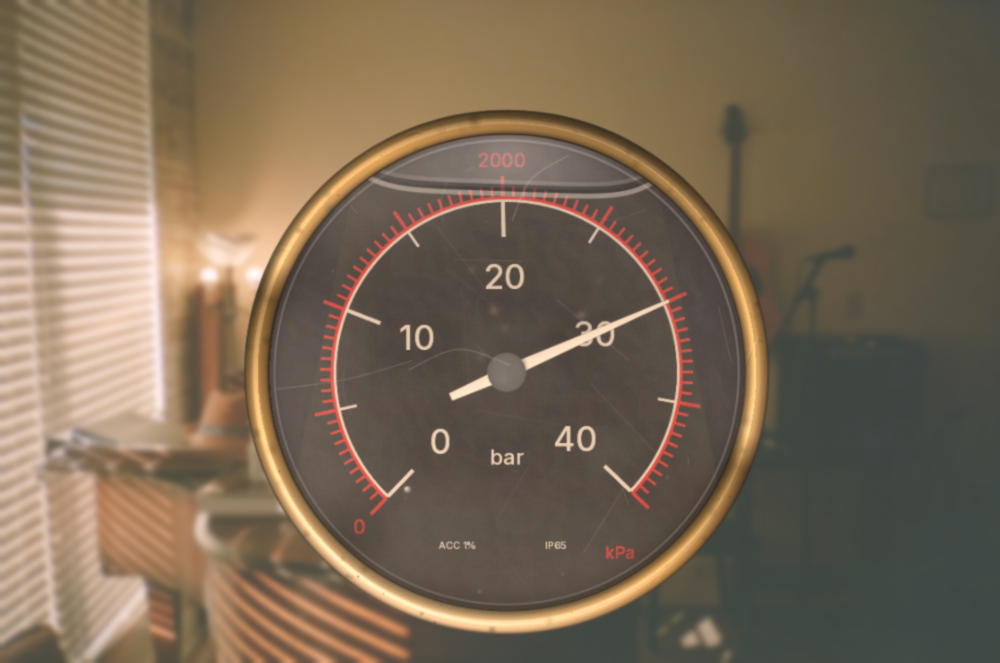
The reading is 30 (bar)
